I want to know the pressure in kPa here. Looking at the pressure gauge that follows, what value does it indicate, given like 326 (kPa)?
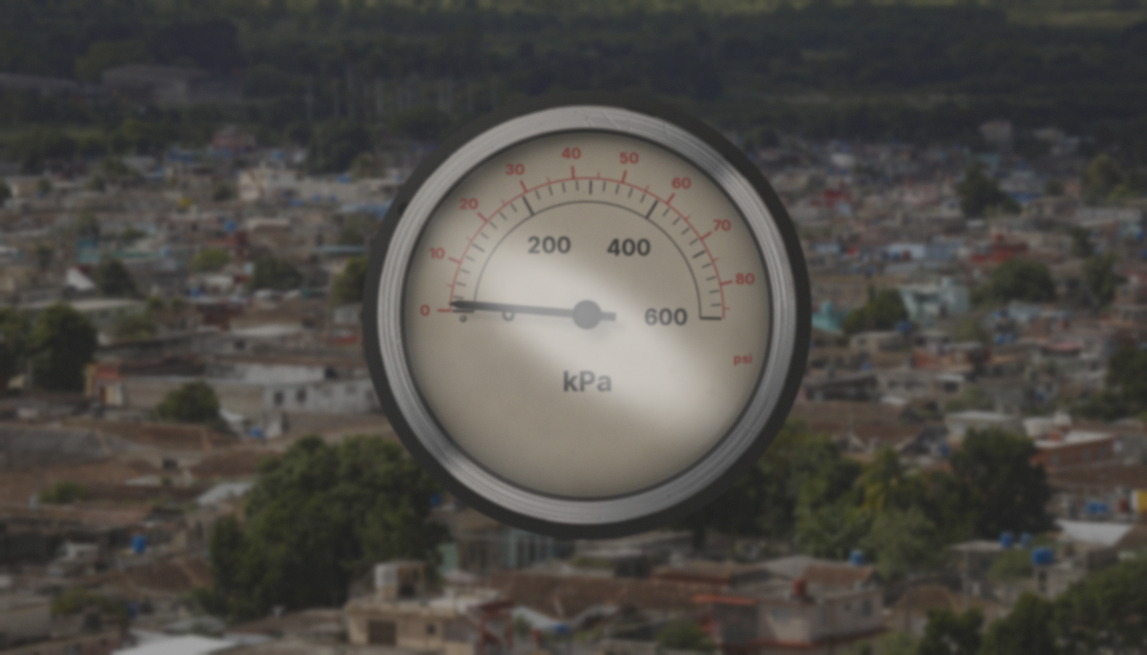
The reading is 10 (kPa)
